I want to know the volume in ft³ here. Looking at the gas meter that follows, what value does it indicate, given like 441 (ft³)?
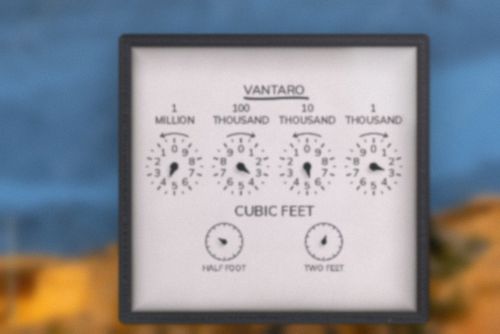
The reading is 435300 (ft³)
